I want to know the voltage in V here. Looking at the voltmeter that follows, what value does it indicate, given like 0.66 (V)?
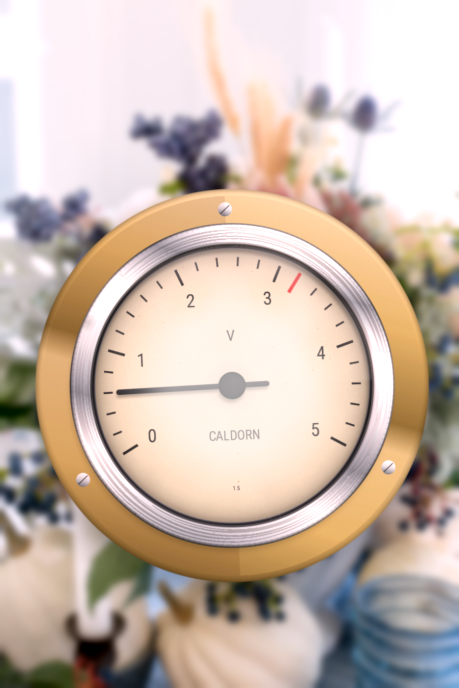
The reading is 0.6 (V)
